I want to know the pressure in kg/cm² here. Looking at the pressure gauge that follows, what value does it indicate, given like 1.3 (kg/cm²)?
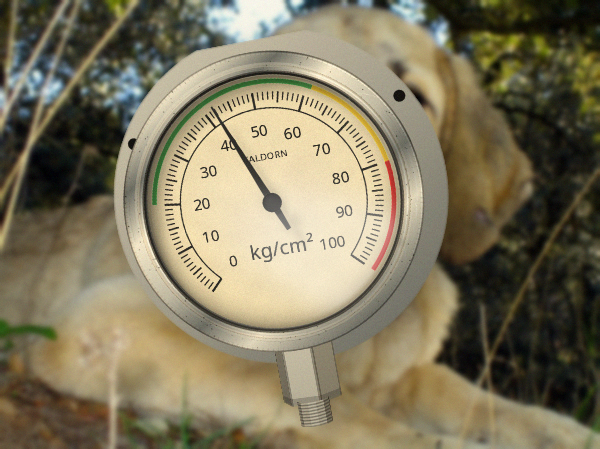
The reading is 42 (kg/cm²)
